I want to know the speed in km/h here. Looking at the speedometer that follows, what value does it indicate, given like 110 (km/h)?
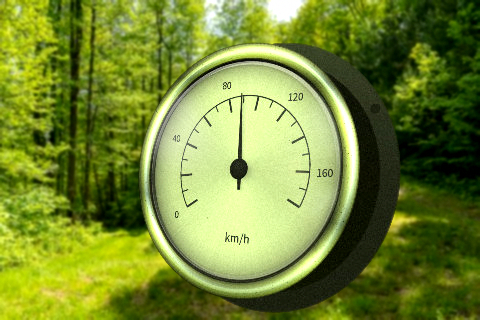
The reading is 90 (km/h)
